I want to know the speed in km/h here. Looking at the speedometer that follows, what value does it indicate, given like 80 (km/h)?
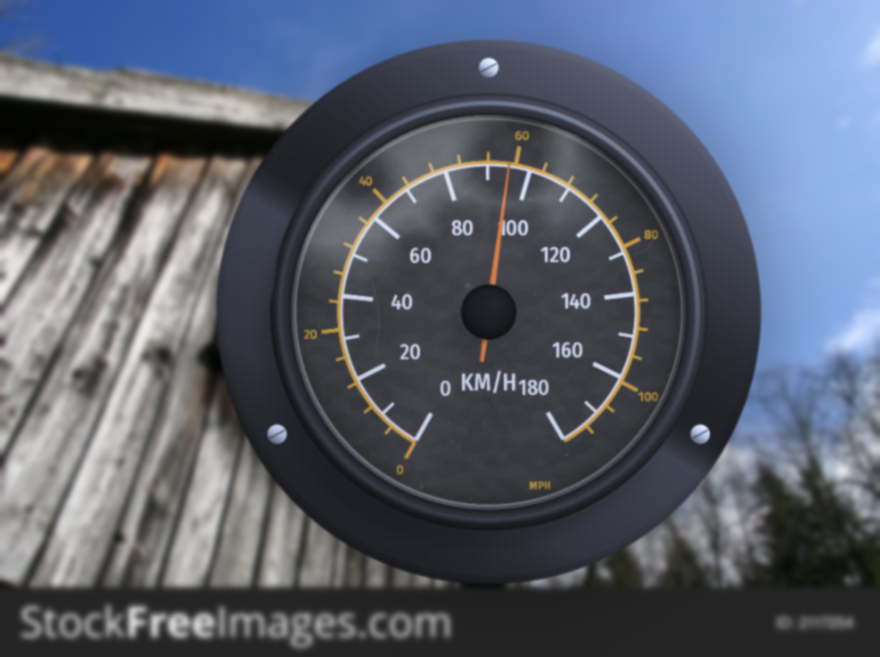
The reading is 95 (km/h)
